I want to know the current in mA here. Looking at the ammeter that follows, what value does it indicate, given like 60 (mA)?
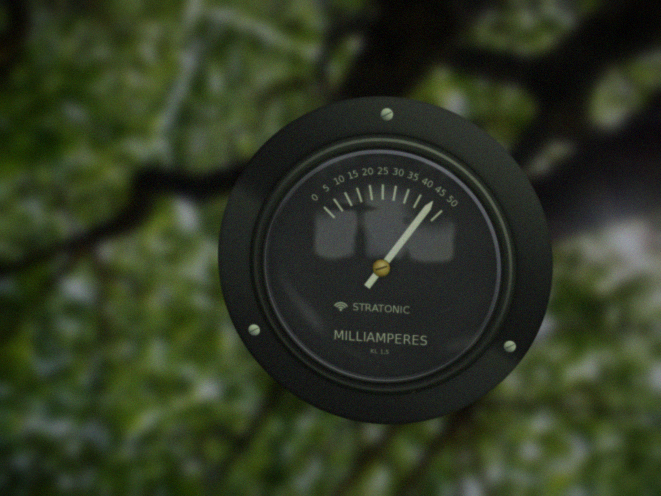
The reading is 45 (mA)
